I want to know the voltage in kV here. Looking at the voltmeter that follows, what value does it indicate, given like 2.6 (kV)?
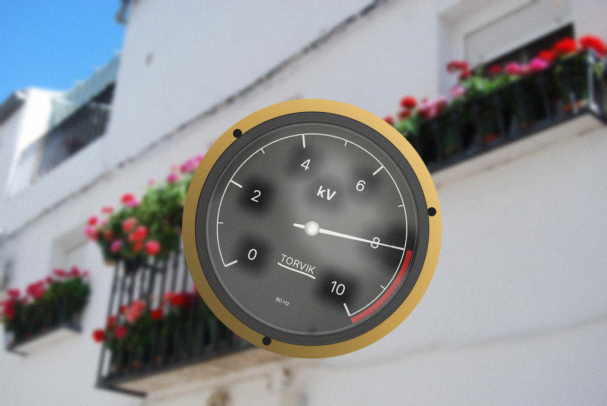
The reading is 8 (kV)
